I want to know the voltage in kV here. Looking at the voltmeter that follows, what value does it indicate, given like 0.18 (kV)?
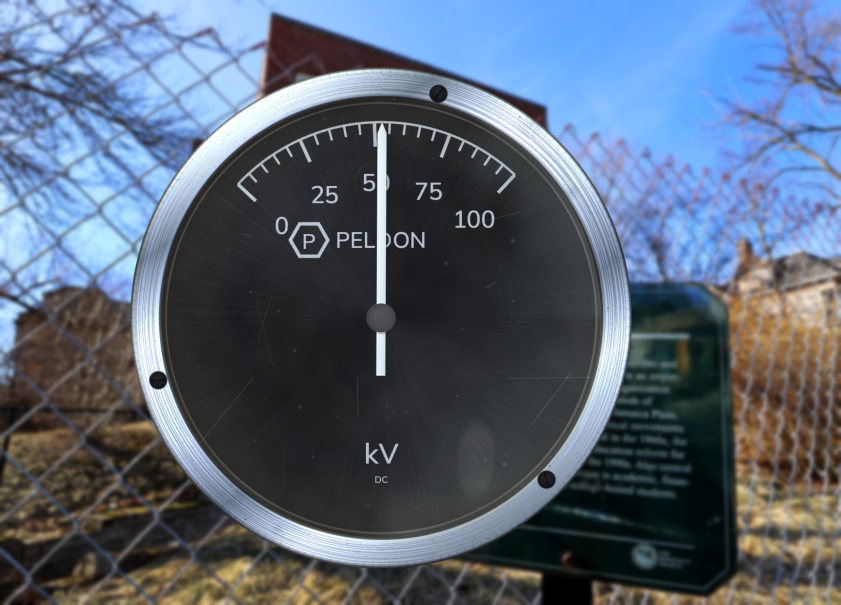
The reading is 52.5 (kV)
